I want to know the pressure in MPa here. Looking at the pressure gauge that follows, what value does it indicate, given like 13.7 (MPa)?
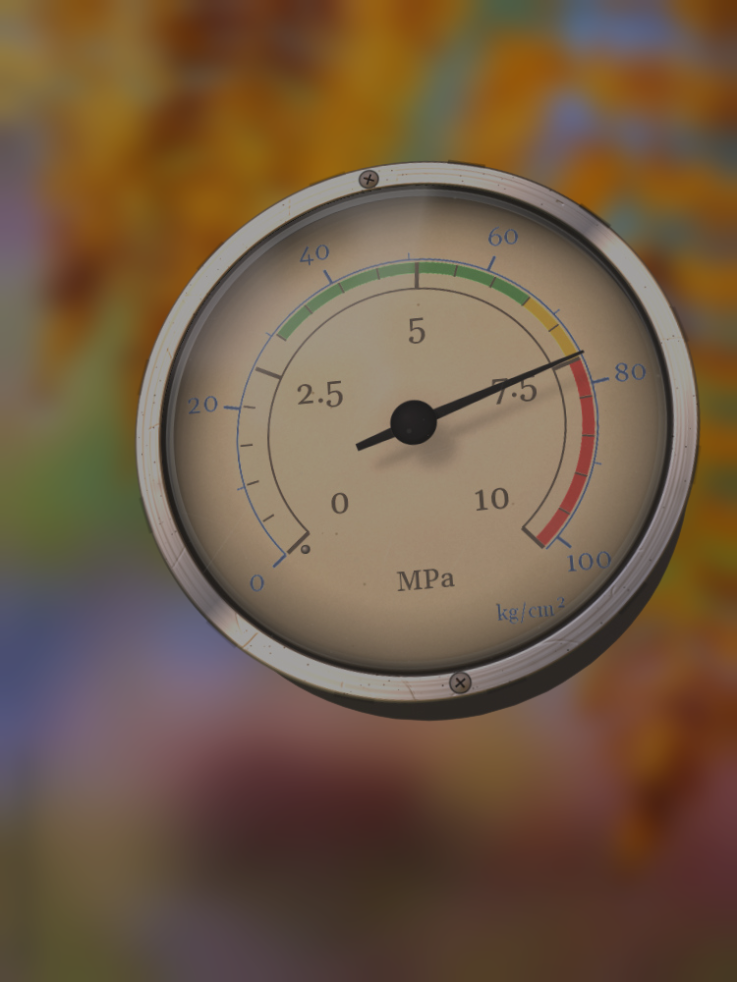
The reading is 7.5 (MPa)
